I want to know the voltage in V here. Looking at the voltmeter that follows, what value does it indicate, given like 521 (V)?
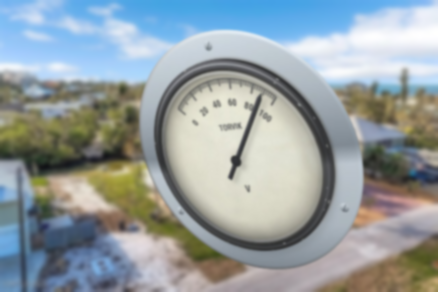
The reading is 90 (V)
